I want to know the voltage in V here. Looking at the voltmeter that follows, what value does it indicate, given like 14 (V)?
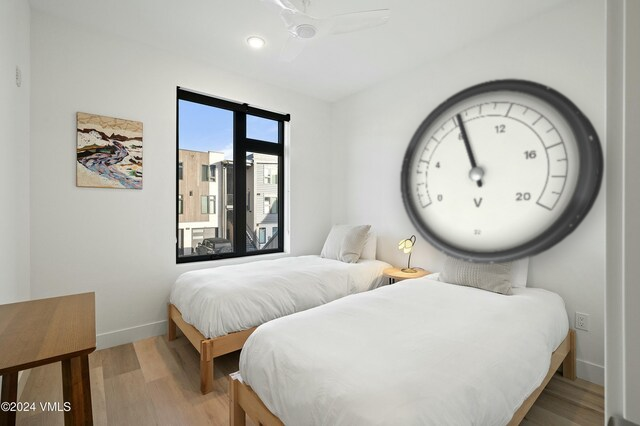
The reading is 8.5 (V)
